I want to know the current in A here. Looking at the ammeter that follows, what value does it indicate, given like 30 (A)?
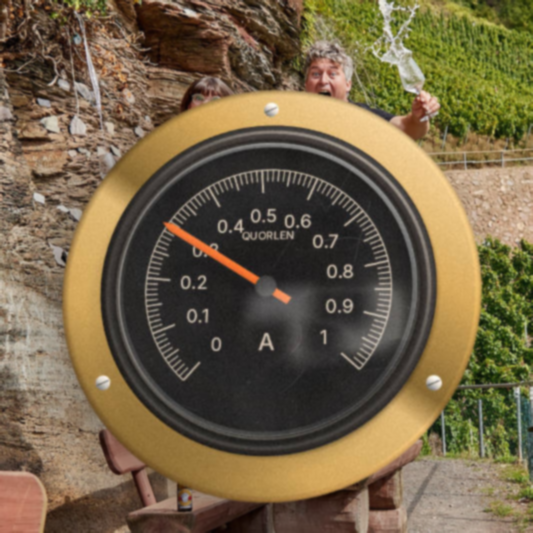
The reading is 0.3 (A)
